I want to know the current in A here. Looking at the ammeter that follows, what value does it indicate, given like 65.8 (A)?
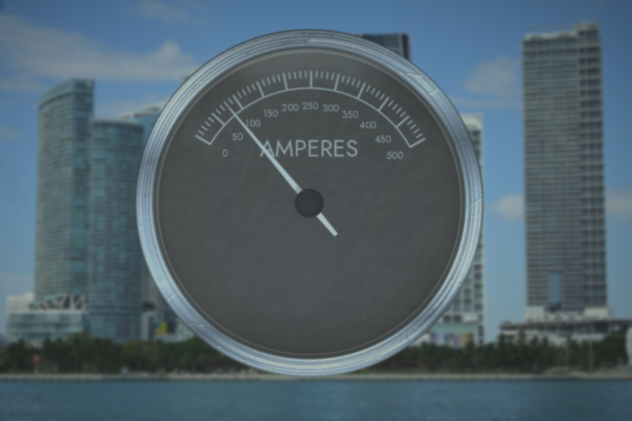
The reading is 80 (A)
